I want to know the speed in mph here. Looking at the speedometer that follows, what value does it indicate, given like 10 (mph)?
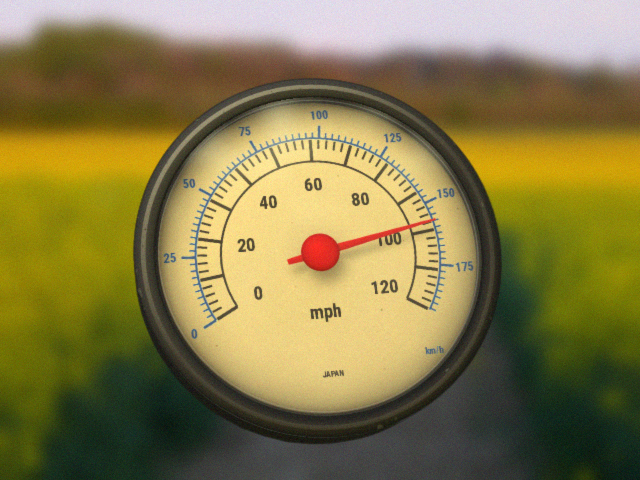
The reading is 98 (mph)
